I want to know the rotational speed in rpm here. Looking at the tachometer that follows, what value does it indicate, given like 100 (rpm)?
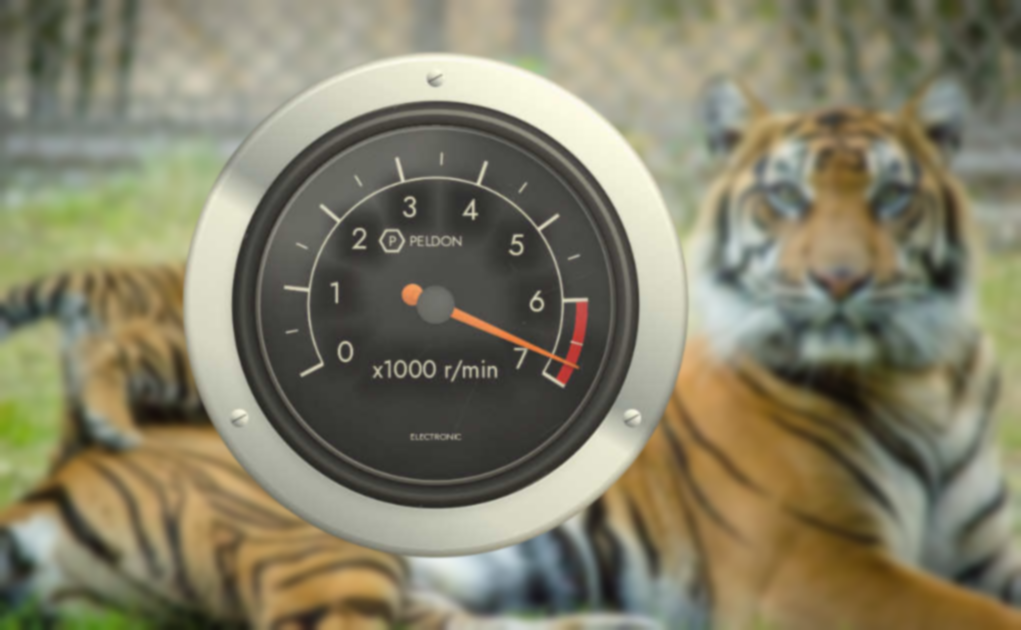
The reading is 6750 (rpm)
